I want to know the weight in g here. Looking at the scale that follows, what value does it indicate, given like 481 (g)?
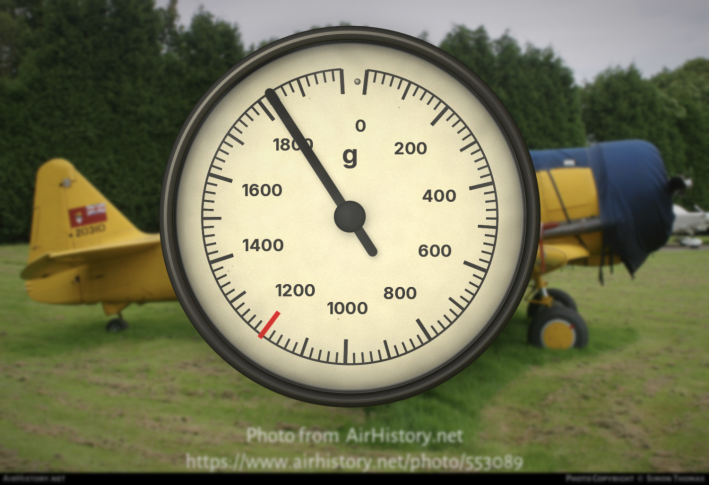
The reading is 1830 (g)
